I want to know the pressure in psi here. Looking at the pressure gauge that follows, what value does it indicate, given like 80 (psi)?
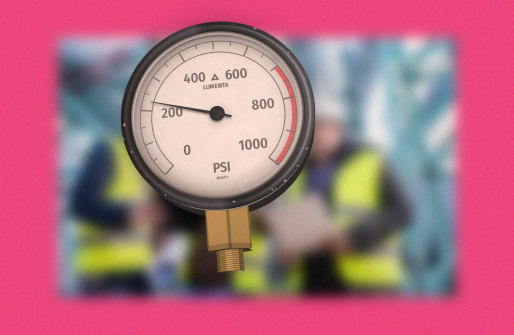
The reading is 225 (psi)
